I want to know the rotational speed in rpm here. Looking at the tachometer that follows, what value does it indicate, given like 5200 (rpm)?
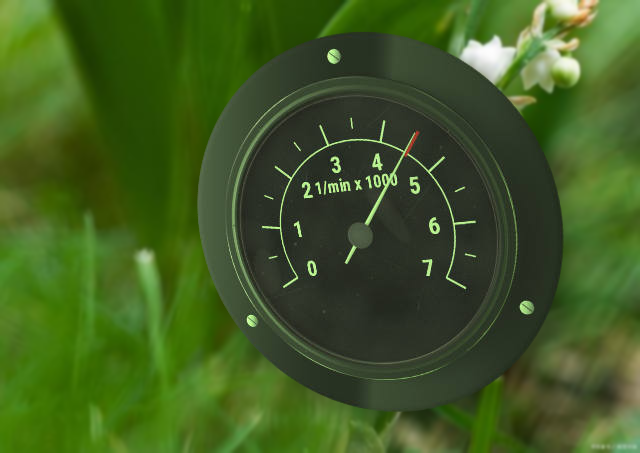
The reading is 4500 (rpm)
